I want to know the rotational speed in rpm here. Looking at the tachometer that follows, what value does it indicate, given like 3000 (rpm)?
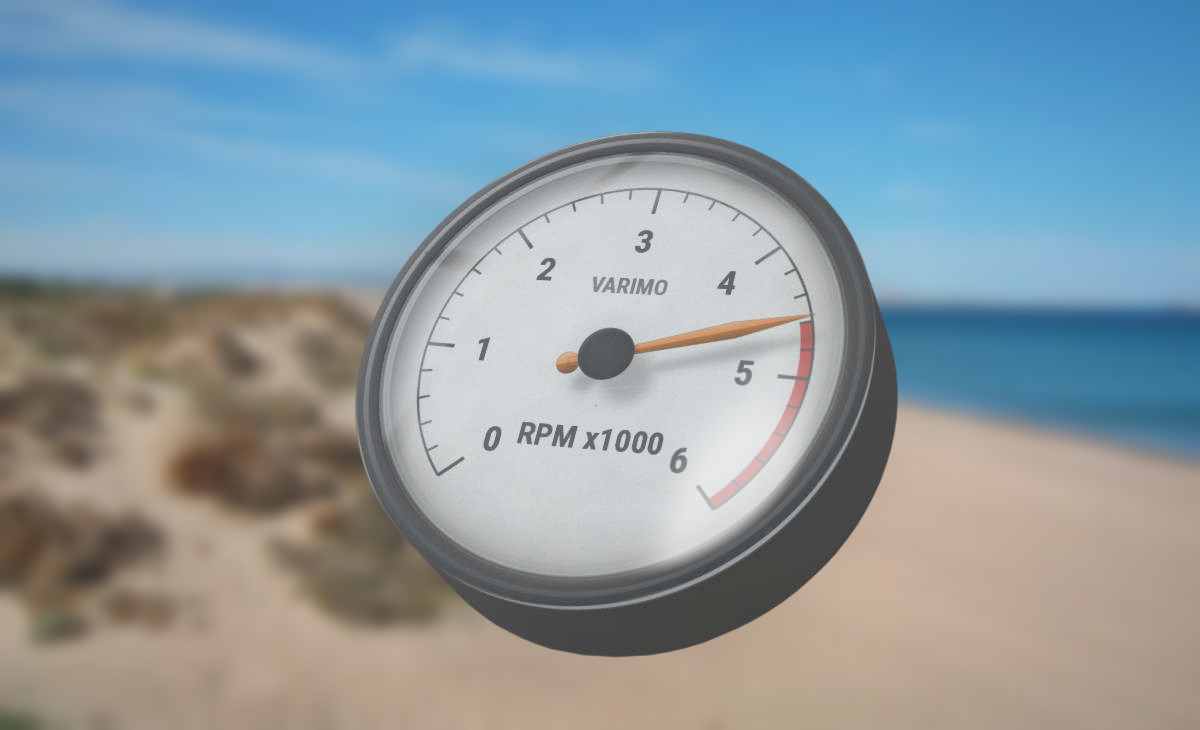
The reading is 4600 (rpm)
